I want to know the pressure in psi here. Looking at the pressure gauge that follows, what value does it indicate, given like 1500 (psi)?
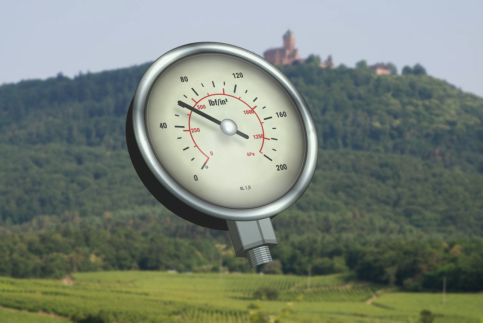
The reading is 60 (psi)
